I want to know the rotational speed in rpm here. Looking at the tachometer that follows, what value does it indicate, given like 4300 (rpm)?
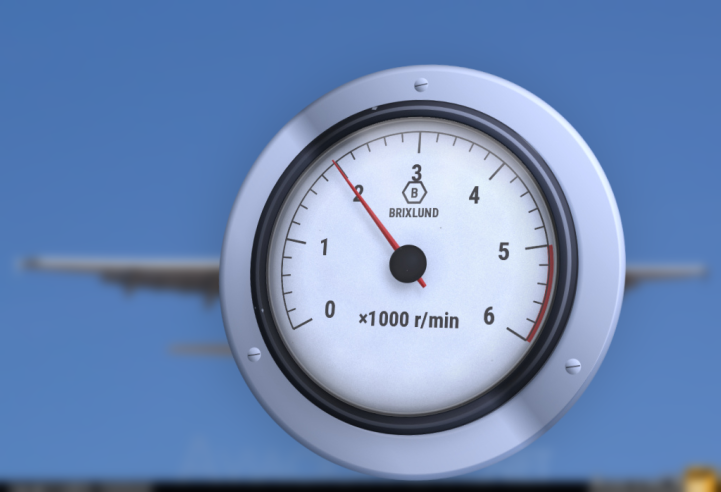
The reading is 2000 (rpm)
